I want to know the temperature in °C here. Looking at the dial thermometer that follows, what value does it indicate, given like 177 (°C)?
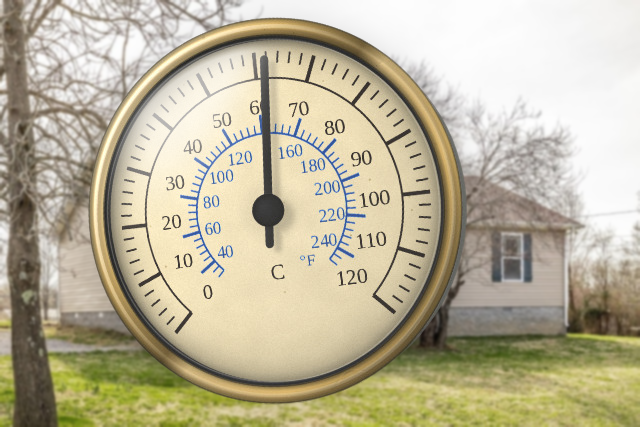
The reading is 62 (°C)
